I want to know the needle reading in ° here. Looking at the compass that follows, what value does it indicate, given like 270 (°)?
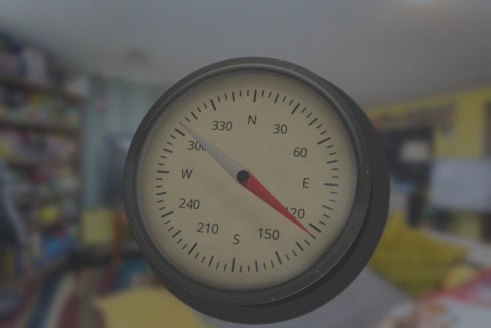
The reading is 125 (°)
